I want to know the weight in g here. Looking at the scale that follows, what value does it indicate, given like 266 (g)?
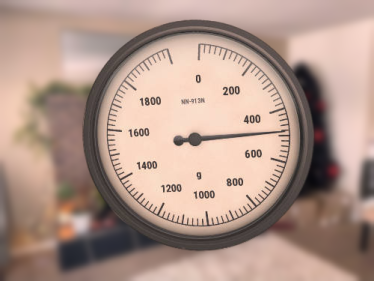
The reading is 480 (g)
